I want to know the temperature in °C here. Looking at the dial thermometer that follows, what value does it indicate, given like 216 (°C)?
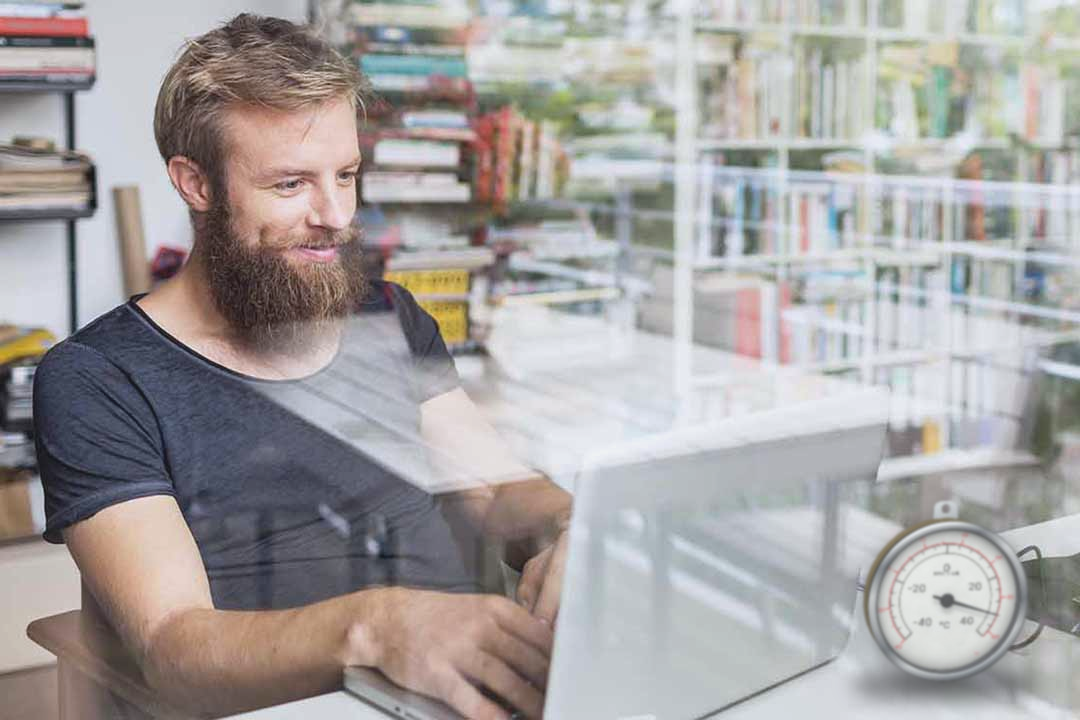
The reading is 32 (°C)
